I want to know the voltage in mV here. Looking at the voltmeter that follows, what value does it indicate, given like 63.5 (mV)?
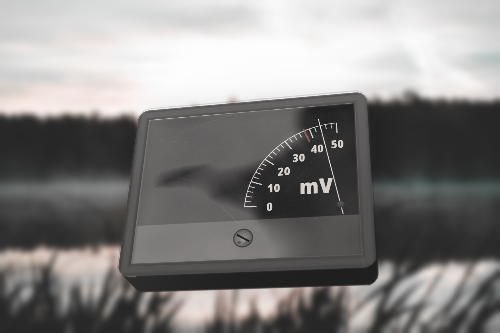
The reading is 44 (mV)
